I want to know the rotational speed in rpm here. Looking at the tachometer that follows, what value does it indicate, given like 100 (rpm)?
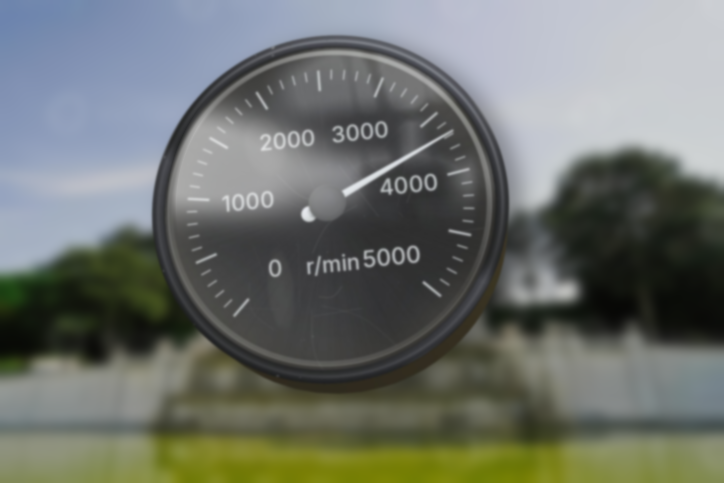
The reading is 3700 (rpm)
